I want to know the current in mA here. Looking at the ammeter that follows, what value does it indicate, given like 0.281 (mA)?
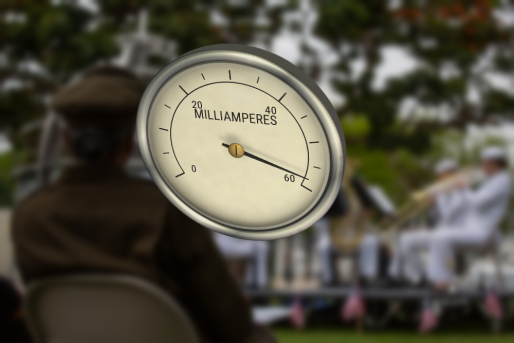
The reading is 57.5 (mA)
